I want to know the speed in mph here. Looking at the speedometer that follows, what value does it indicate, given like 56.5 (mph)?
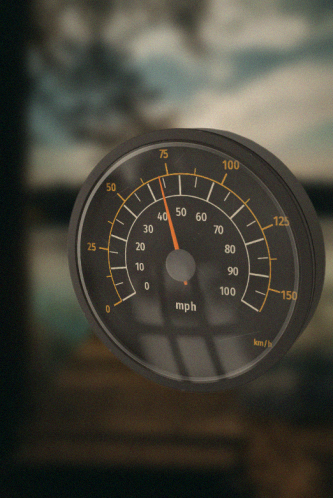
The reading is 45 (mph)
